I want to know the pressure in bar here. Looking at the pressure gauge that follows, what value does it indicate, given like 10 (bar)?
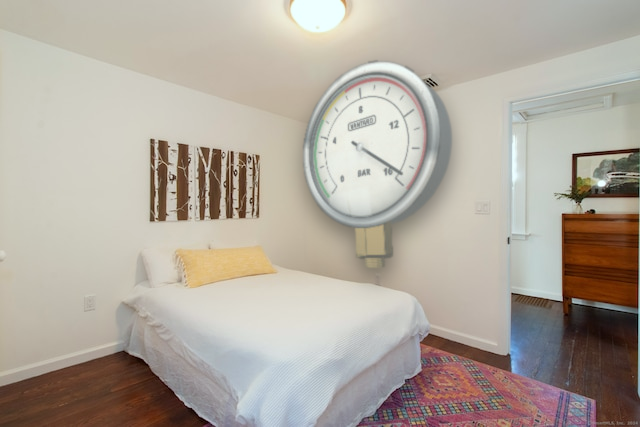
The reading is 15.5 (bar)
